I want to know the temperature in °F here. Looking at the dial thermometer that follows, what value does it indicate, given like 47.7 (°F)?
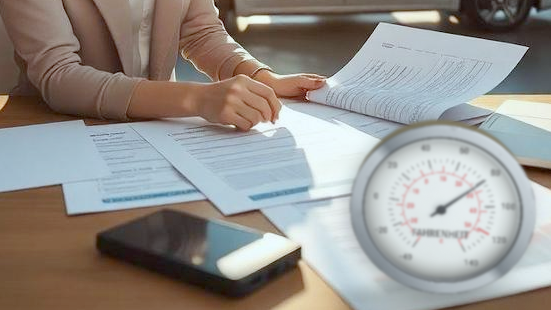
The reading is 80 (°F)
